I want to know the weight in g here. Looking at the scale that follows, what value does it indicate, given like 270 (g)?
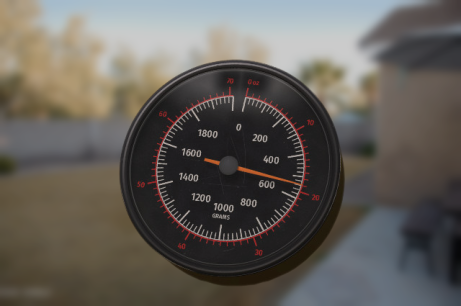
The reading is 540 (g)
